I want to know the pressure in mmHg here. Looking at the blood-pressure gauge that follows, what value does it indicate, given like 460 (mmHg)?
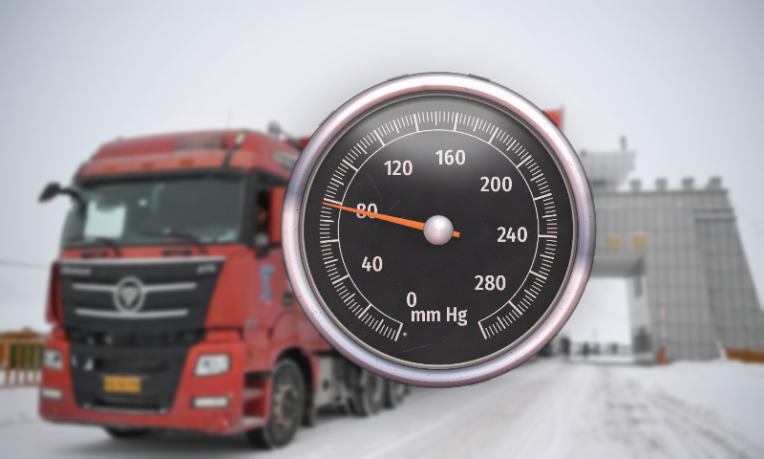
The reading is 78 (mmHg)
